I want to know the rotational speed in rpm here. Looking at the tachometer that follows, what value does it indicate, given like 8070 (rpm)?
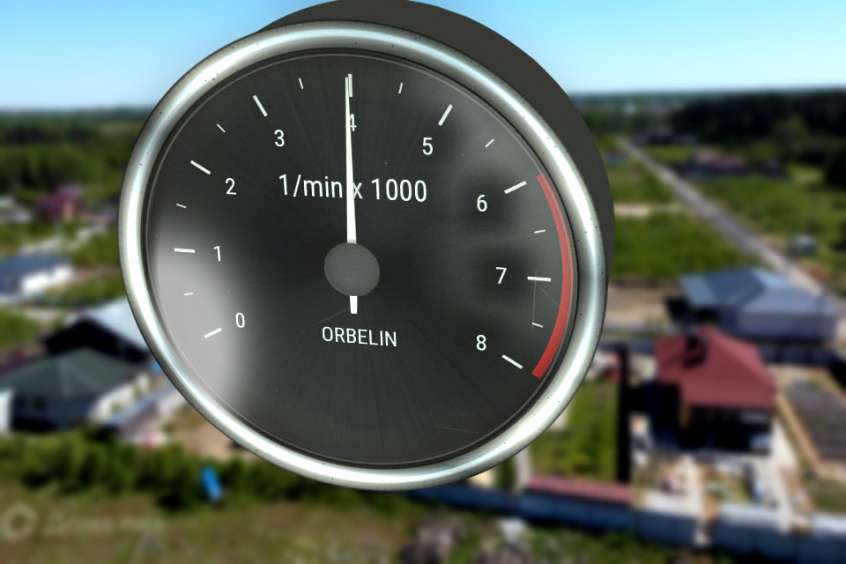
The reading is 4000 (rpm)
